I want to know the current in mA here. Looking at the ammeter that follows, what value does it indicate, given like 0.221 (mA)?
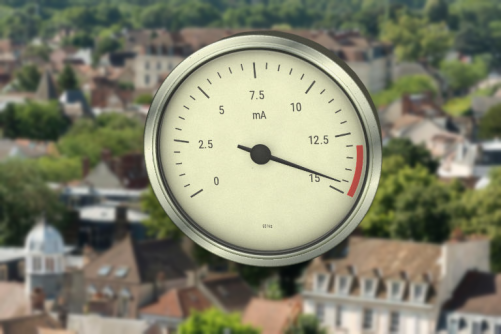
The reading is 14.5 (mA)
